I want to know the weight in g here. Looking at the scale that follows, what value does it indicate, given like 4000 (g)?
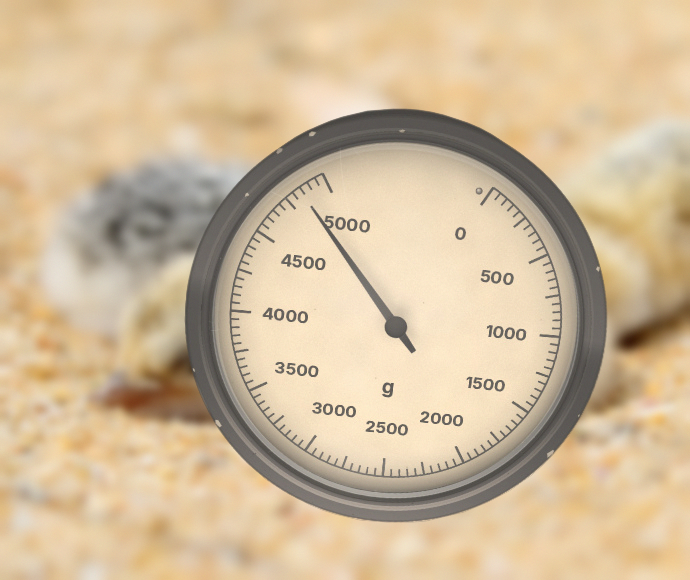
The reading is 4850 (g)
